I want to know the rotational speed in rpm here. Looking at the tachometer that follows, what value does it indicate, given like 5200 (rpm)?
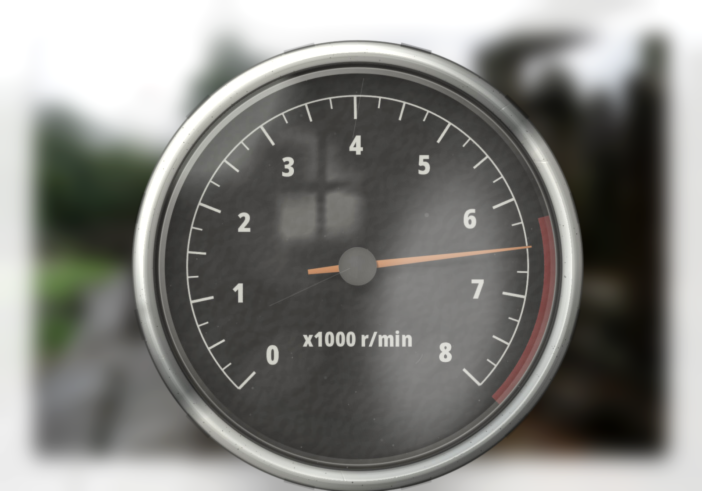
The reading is 6500 (rpm)
